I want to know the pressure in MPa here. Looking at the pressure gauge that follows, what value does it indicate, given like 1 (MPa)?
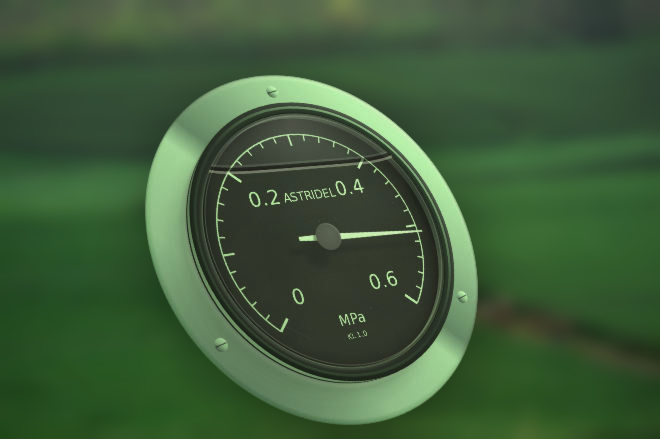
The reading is 0.51 (MPa)
